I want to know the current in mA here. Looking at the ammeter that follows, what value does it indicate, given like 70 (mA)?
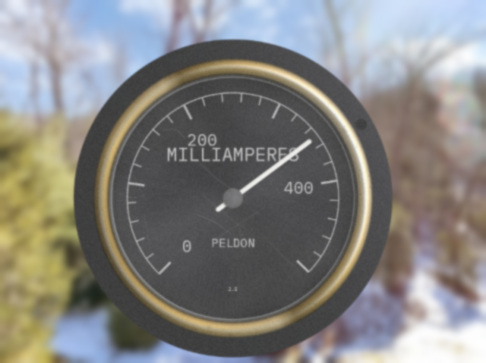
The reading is 350 (mA)
